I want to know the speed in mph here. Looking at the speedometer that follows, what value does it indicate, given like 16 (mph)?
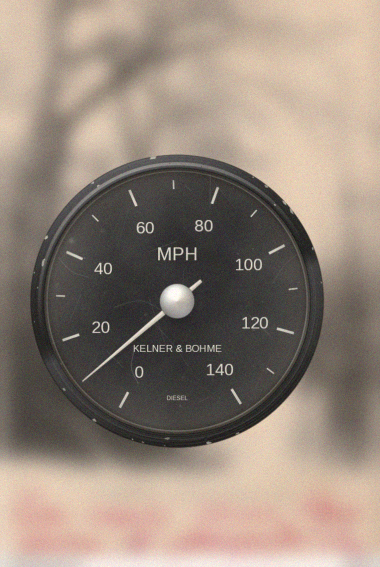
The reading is 10 (mph)
